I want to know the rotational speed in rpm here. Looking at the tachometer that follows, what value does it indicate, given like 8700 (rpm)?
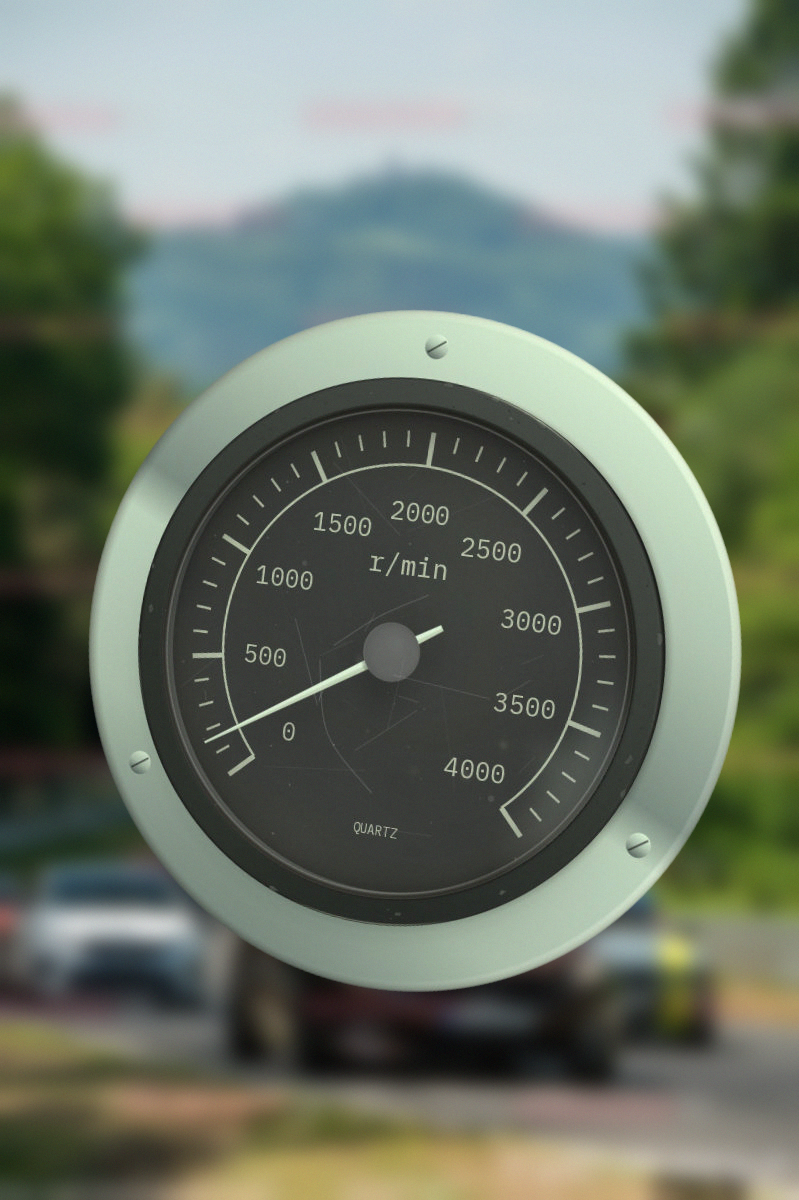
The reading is 150 (rpm)
